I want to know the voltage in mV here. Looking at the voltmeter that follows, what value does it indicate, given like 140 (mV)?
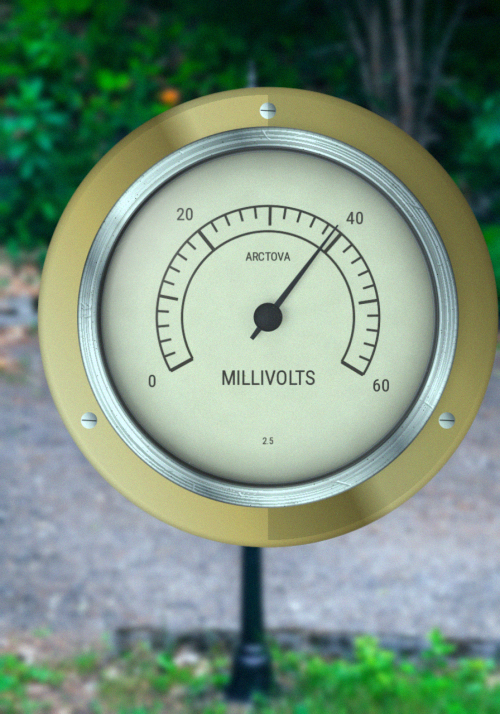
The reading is 39 (mV)
